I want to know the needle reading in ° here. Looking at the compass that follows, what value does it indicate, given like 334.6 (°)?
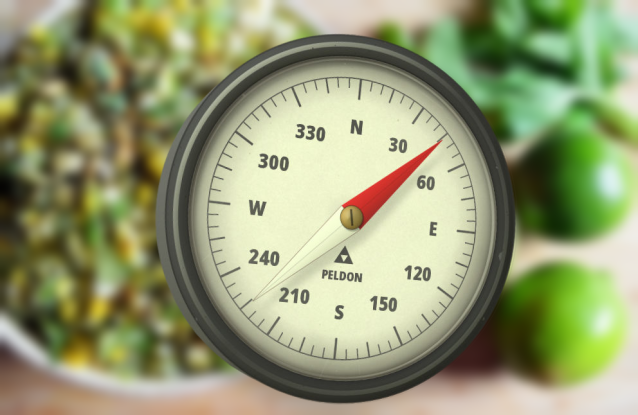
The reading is 45 (°)
